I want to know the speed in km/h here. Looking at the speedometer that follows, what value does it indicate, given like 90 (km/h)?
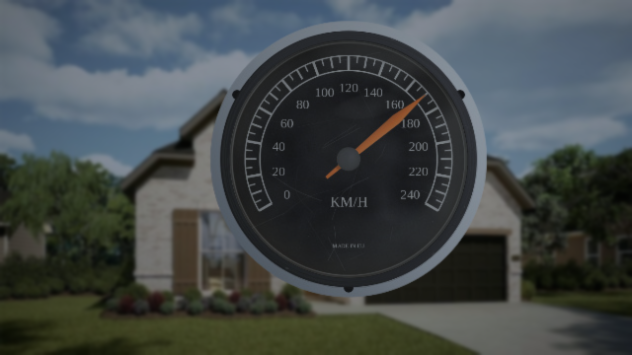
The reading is 170 (km/h)
